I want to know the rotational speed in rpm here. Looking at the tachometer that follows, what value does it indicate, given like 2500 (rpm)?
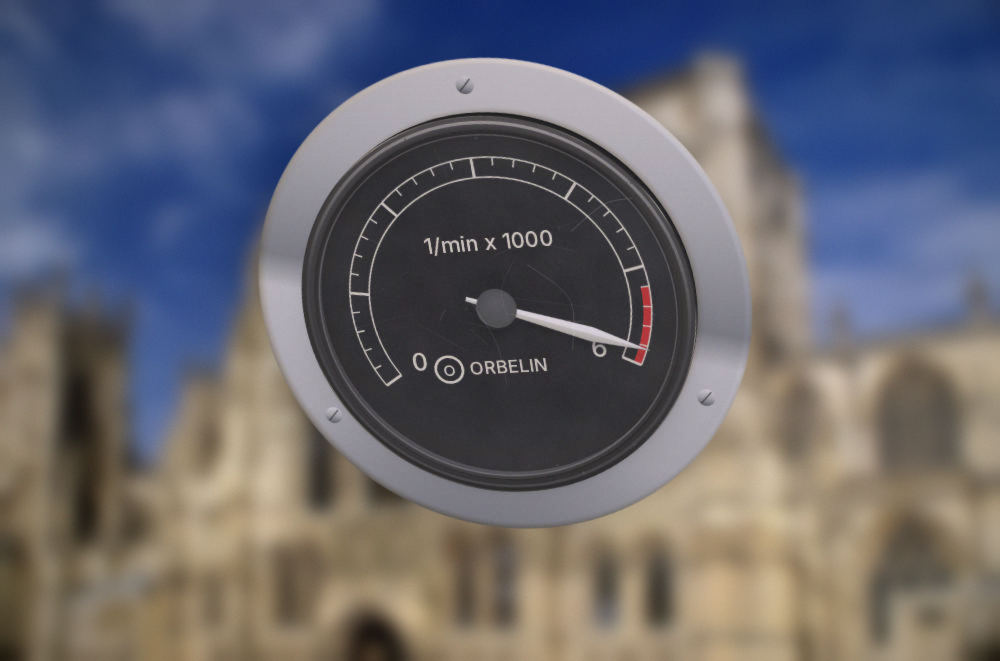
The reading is 5800 (rpm)
